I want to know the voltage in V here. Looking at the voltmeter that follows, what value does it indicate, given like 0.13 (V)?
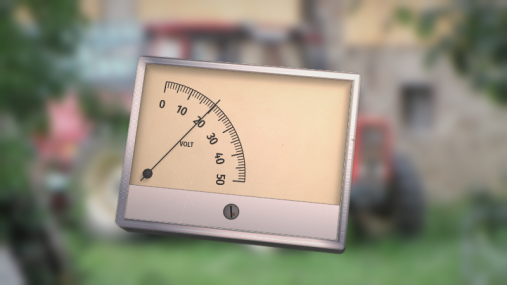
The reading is 20 (V)
